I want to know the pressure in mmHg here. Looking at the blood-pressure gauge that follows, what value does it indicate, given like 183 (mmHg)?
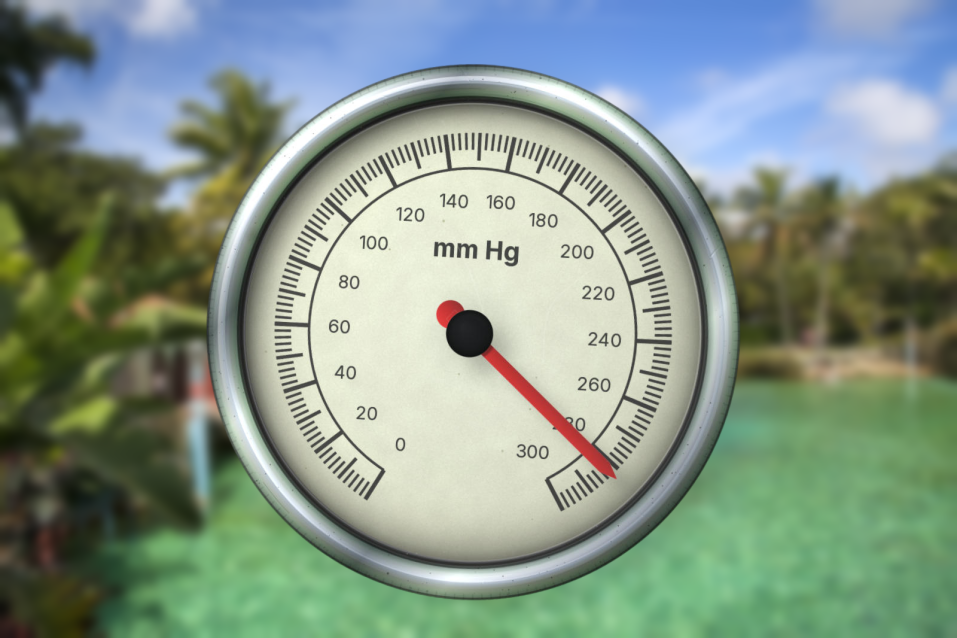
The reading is 282 (mmHg)
